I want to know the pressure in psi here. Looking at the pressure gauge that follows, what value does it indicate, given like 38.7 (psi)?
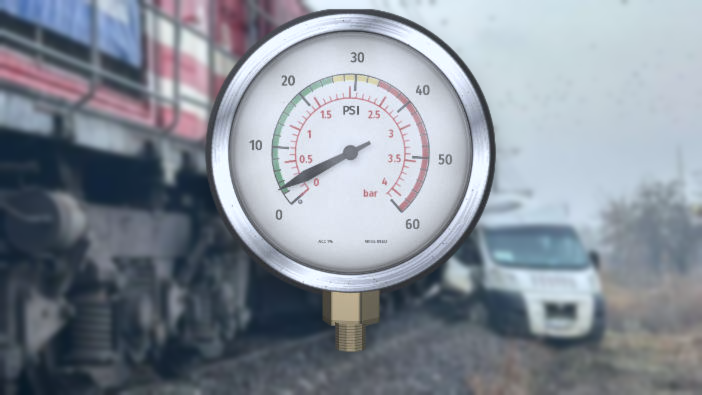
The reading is 3 (psi)
